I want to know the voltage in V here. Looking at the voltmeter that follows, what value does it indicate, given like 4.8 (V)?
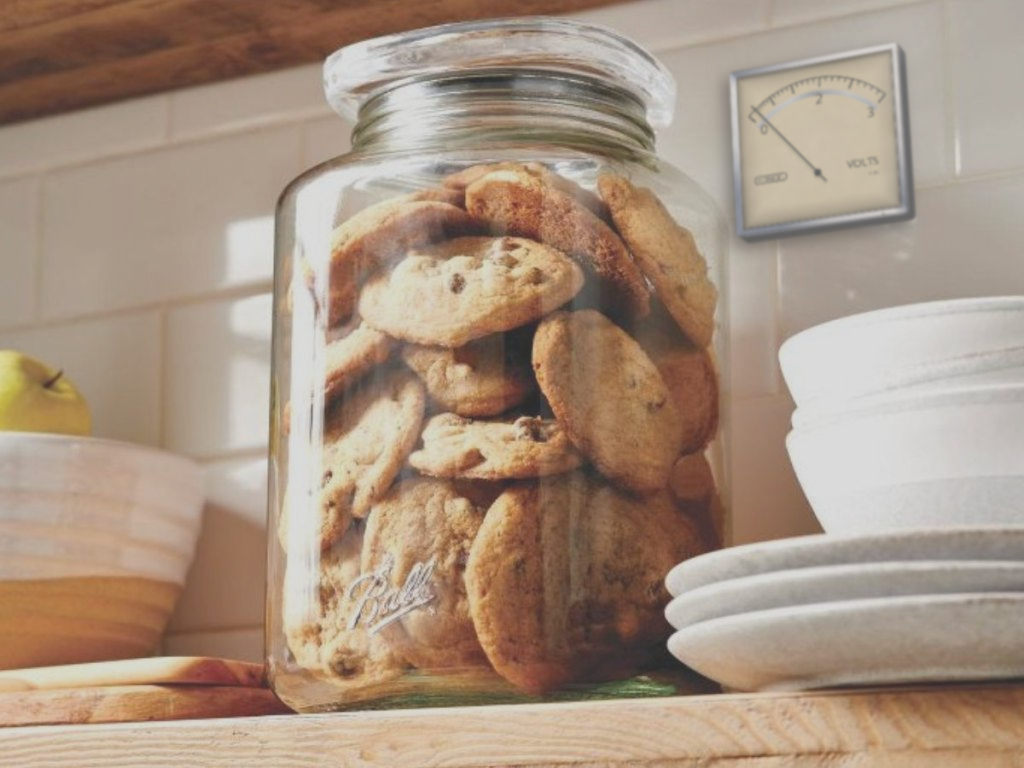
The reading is 0.5 (V)
